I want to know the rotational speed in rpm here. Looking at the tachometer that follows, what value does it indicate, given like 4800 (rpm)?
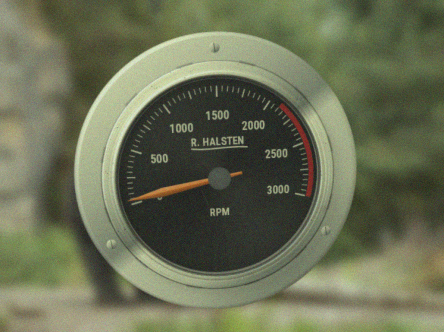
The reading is 50 (rpm)
